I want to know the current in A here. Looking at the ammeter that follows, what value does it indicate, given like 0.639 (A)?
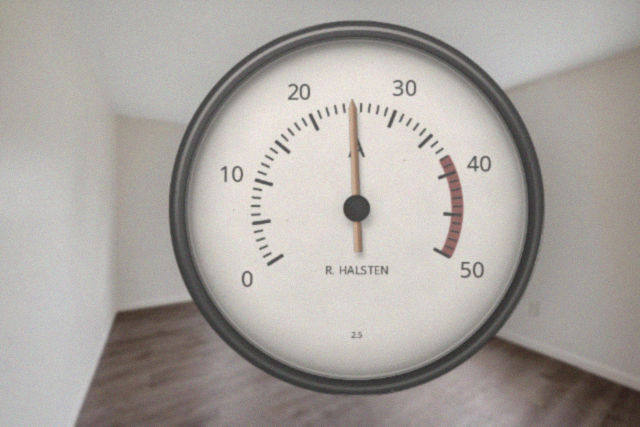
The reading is 25 (A)
